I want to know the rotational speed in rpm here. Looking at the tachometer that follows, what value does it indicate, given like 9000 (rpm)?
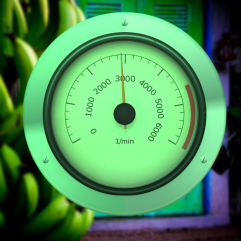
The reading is 2900 (rpm)
